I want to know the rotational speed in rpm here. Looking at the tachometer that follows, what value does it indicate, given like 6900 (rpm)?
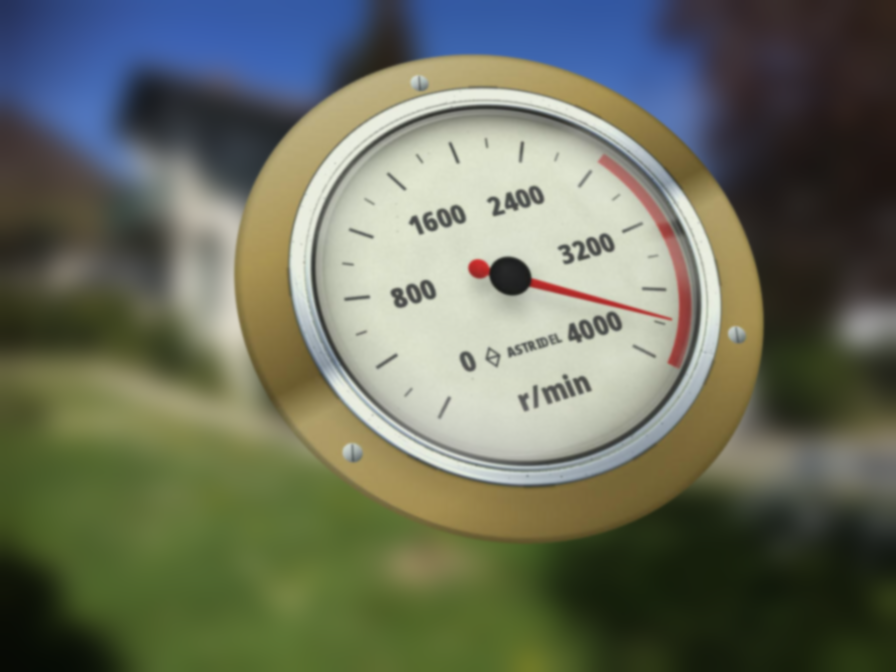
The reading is 3800 (rpm)
